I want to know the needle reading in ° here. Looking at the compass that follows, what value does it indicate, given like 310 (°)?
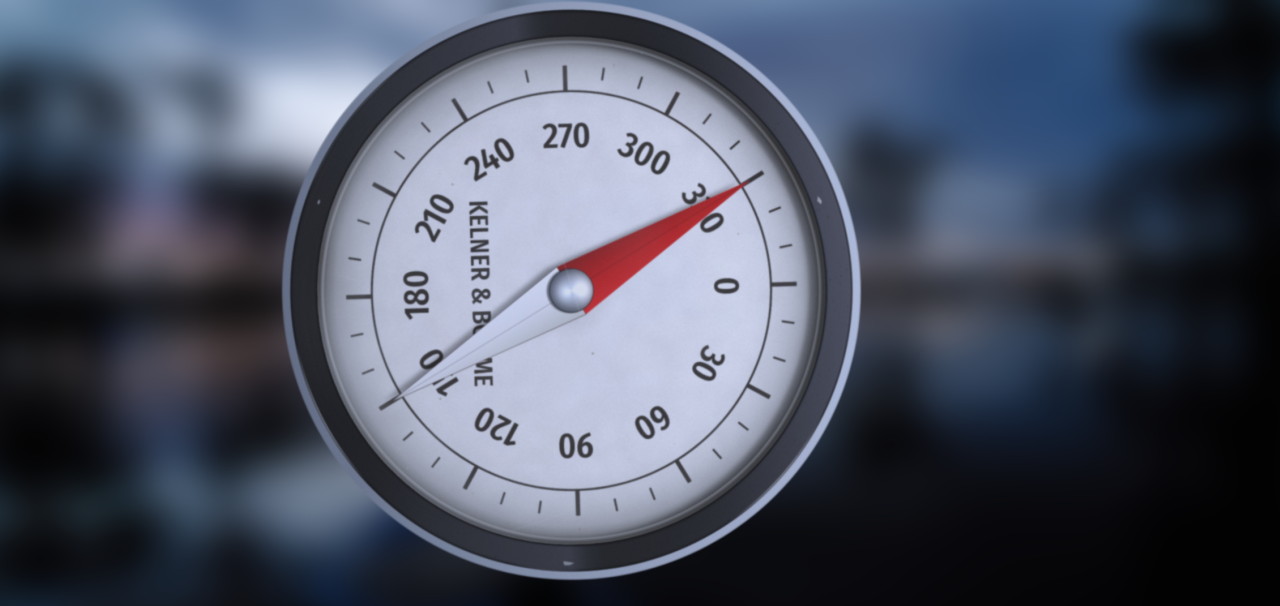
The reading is 330 (°)
